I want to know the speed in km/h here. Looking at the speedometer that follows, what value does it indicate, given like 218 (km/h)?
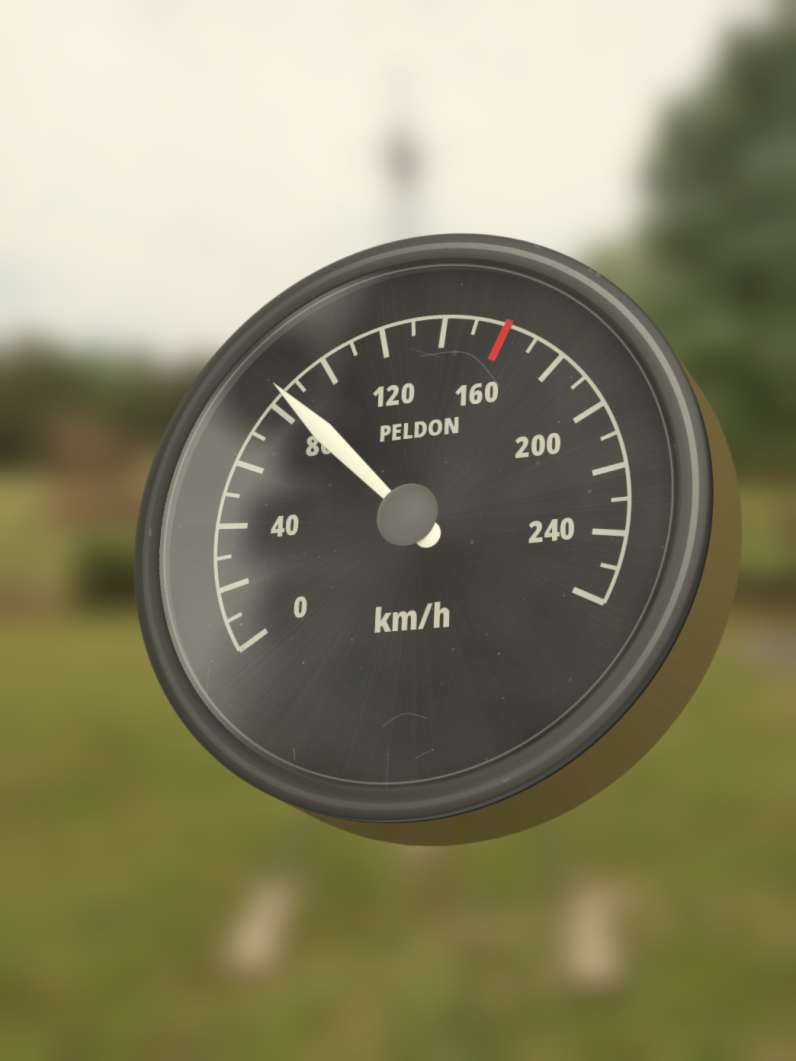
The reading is 85 (km/h)
